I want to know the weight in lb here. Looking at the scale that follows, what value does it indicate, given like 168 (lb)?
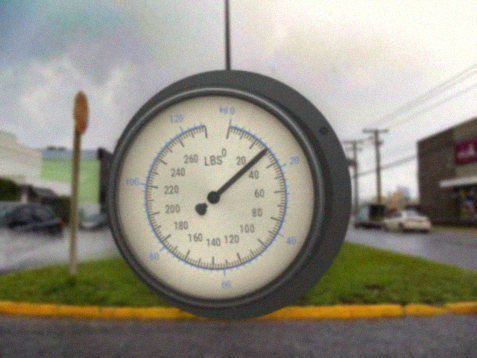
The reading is 30 (lb)
